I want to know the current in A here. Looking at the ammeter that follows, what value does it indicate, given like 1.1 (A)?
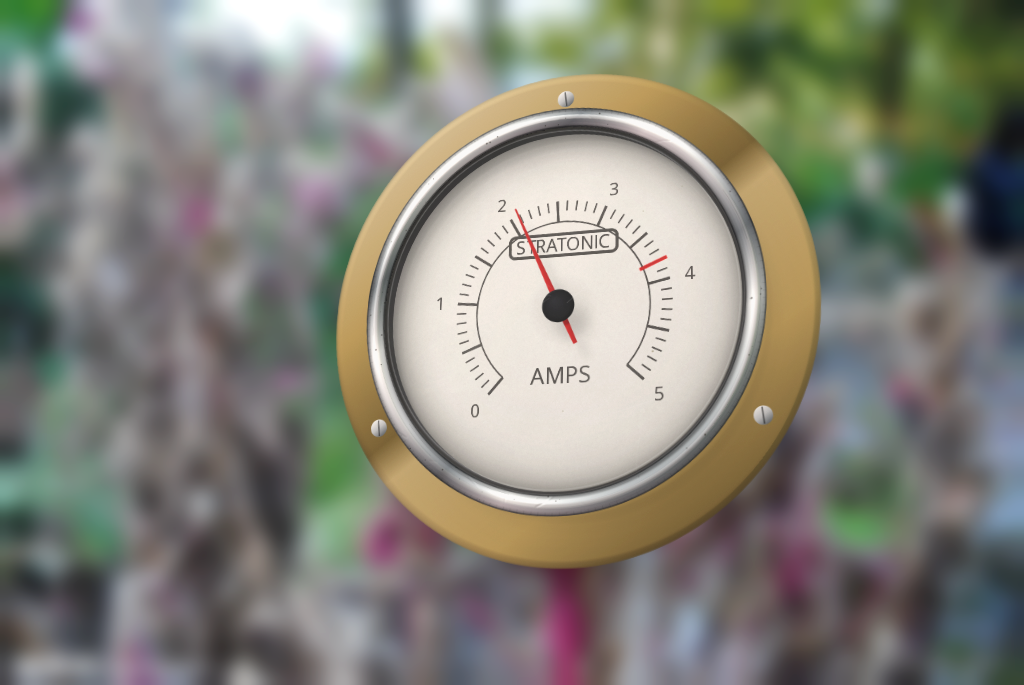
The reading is 2.1 (A)
